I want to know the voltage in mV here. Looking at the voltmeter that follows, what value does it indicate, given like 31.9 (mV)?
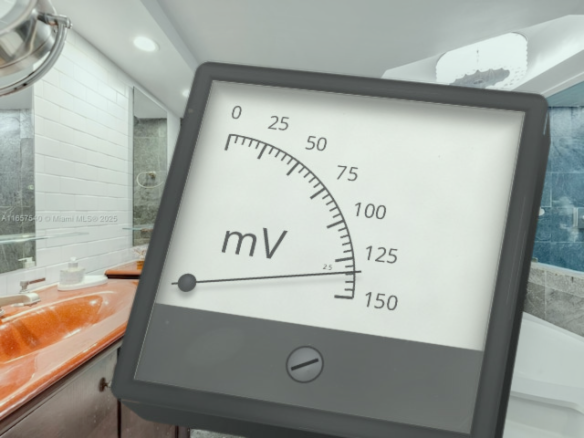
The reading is 135 (mV)
